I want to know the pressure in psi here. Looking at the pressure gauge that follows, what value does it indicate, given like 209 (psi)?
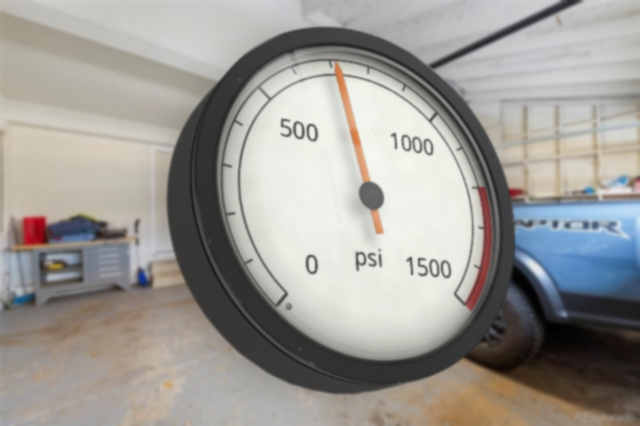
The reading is 700 (psi)
